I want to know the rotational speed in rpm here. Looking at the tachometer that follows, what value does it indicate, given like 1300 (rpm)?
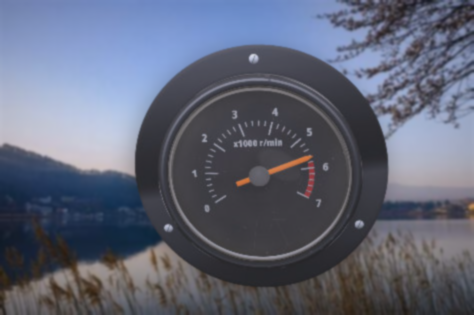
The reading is 5600 (rpm)
